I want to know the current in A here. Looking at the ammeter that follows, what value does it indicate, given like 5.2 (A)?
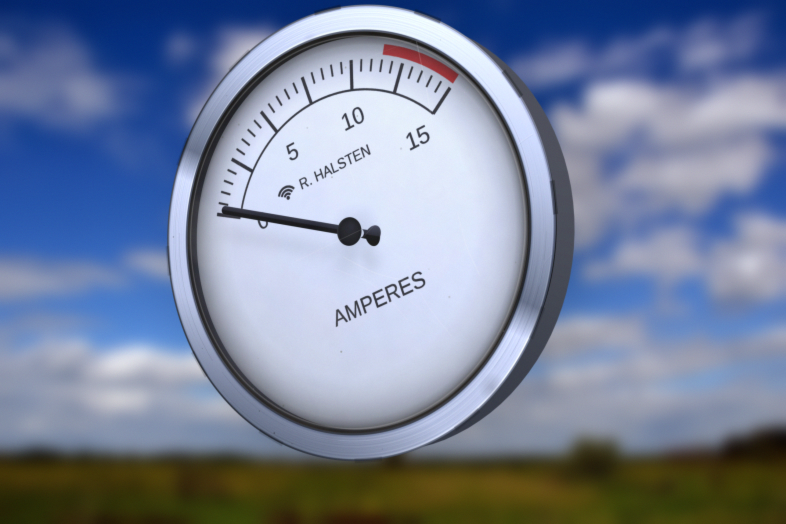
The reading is 0.25 (A)
